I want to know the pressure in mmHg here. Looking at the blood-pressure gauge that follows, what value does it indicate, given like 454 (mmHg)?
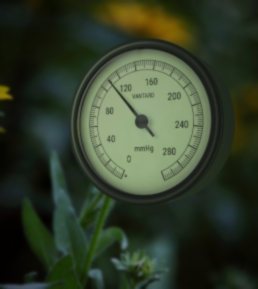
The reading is 110 (mmHg)
